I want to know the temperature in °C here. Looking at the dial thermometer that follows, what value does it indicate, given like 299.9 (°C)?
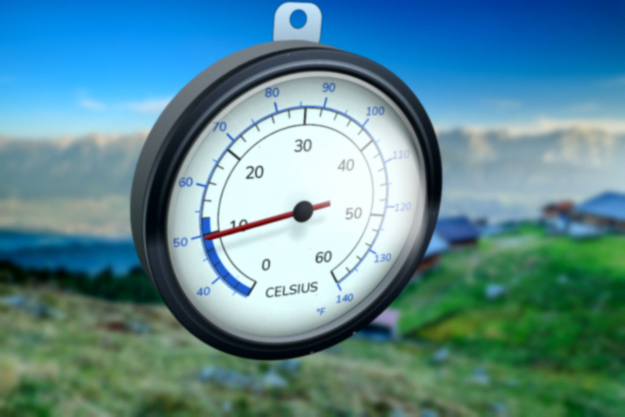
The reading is 10 (°C)
